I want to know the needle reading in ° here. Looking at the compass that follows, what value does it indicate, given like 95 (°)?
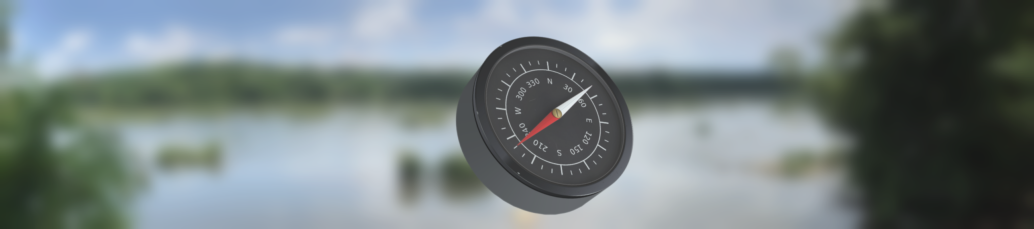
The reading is 230 (°)
